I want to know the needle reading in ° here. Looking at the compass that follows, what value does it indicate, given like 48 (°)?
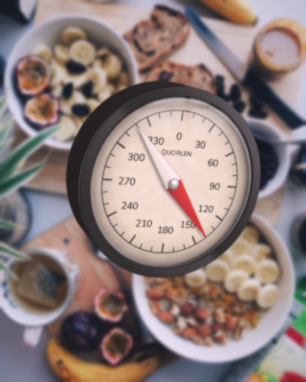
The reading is 140 (°)
